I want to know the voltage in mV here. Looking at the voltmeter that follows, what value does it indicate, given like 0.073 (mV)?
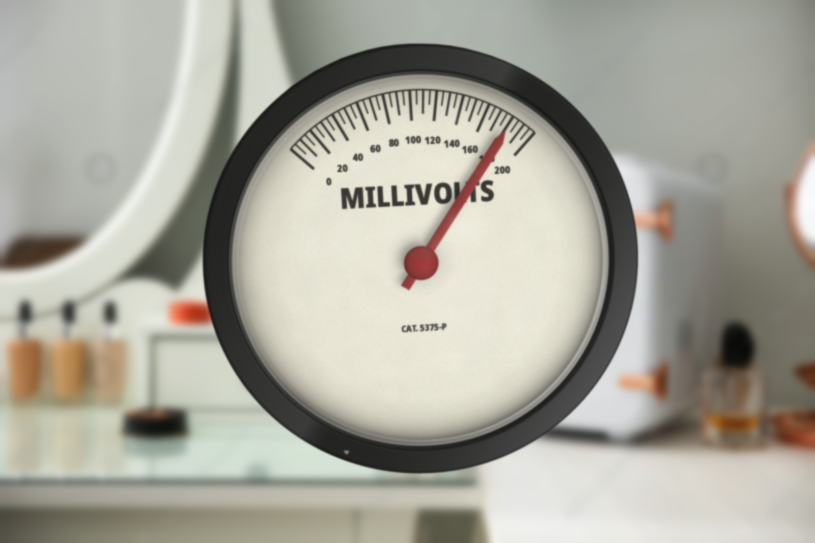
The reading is 180 (mV)
